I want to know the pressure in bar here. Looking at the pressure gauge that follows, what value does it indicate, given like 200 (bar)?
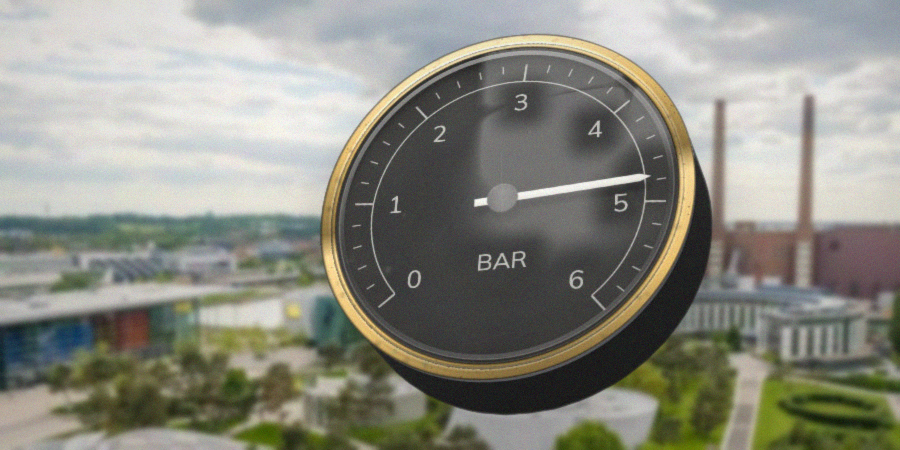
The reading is 4.8 (bar)
